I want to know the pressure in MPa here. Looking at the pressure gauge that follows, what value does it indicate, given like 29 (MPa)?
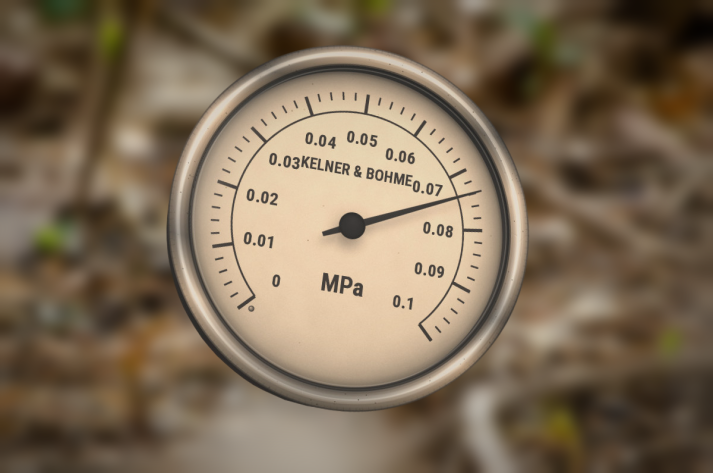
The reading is 0.074 (MPa)
